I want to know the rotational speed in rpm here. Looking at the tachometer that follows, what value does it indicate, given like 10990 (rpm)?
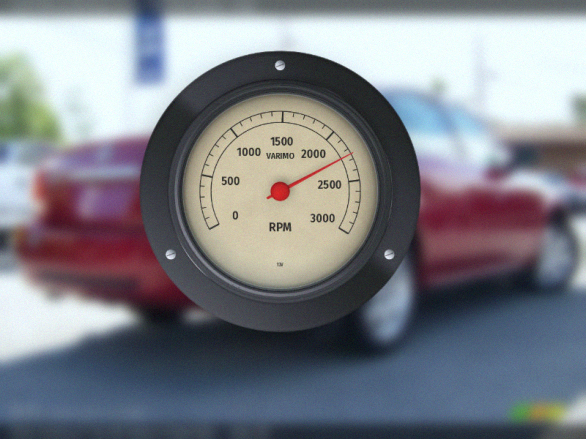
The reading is 2250 (rpm)
